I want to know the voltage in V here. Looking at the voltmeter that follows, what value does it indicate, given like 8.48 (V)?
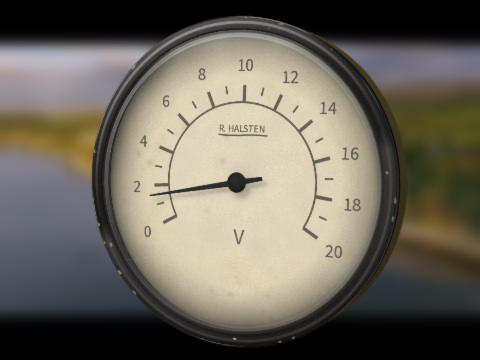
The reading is 1.5 (V)
